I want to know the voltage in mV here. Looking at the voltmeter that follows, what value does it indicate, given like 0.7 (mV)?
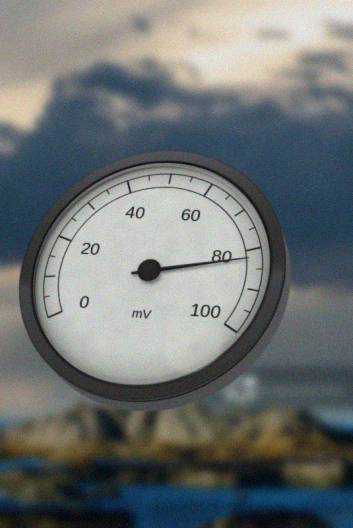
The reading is 82.5 (mV)
